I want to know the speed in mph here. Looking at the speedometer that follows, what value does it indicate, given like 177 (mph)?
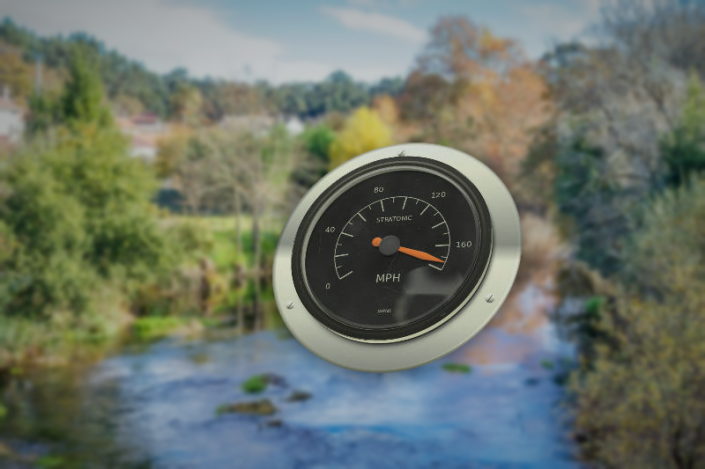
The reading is 175 (mph)
